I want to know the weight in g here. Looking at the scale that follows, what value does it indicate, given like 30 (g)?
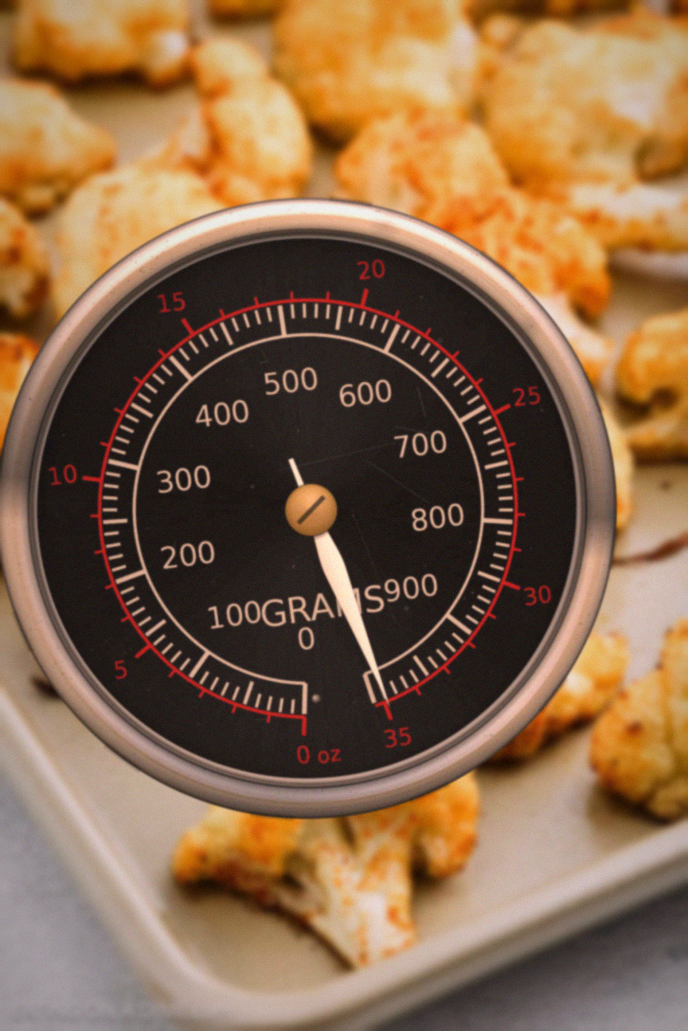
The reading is 990 (g)
